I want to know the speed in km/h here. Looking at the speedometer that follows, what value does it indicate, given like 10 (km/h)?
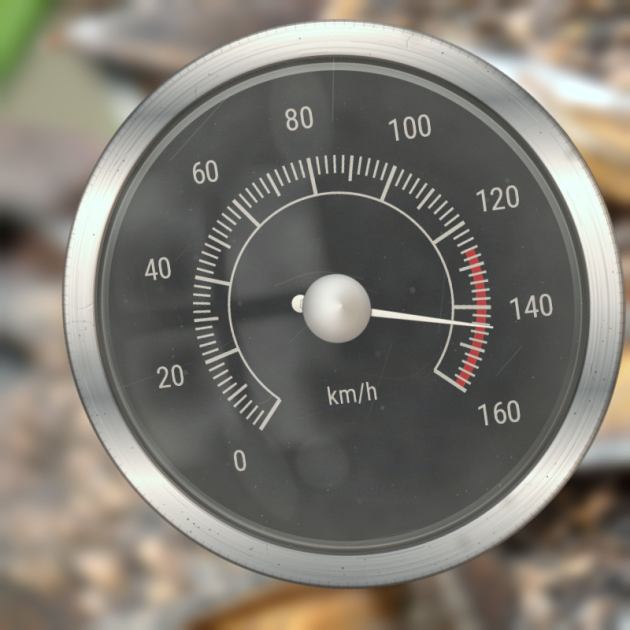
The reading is 144 (km/h)
